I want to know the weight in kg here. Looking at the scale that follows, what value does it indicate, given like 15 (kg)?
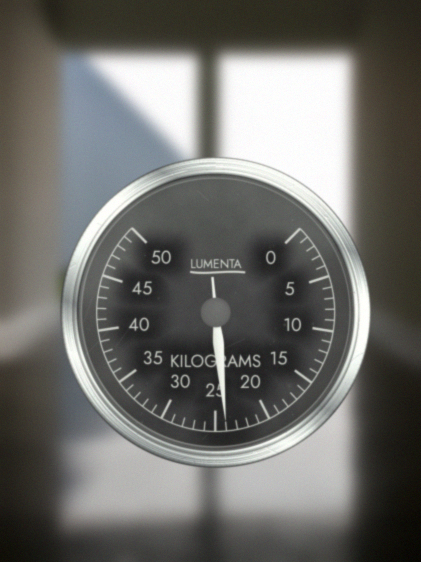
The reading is 24 (kg)
